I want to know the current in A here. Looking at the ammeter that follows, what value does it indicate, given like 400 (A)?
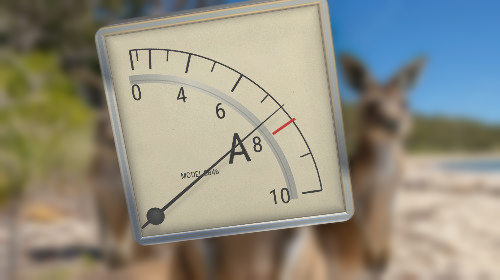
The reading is 7.5 (A)
